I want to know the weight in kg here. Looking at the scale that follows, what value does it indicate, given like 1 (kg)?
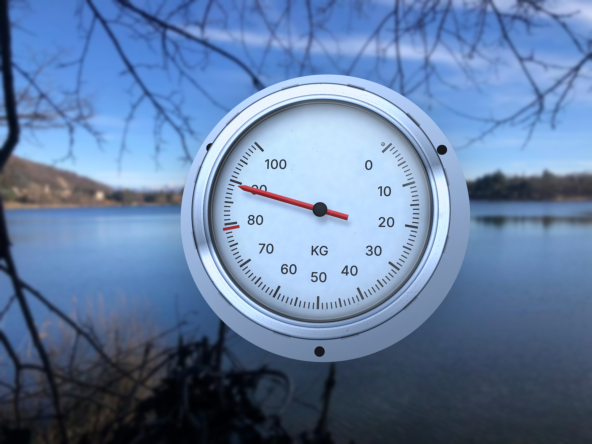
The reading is 89 (kg)
